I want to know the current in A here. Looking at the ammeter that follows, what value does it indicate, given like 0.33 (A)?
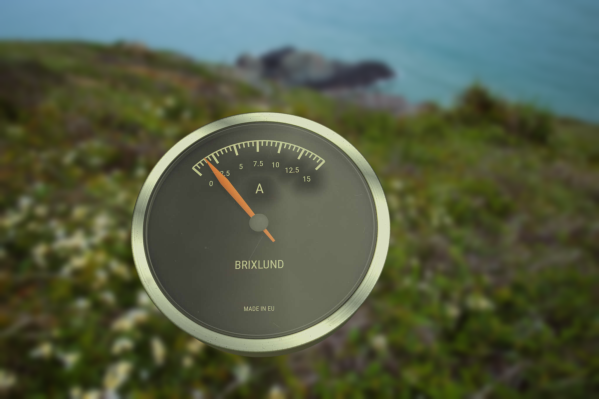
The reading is 1.5 (A)
